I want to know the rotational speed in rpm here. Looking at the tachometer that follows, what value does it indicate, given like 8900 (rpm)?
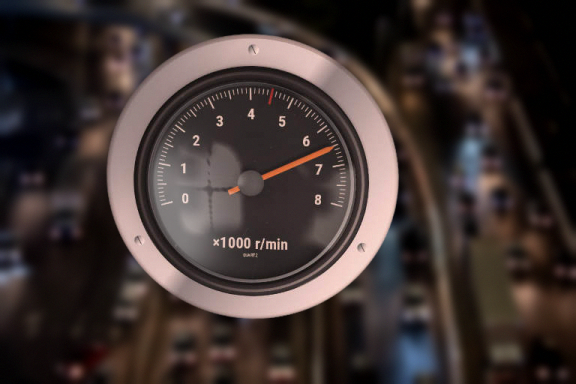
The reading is 6500 (rpm)
